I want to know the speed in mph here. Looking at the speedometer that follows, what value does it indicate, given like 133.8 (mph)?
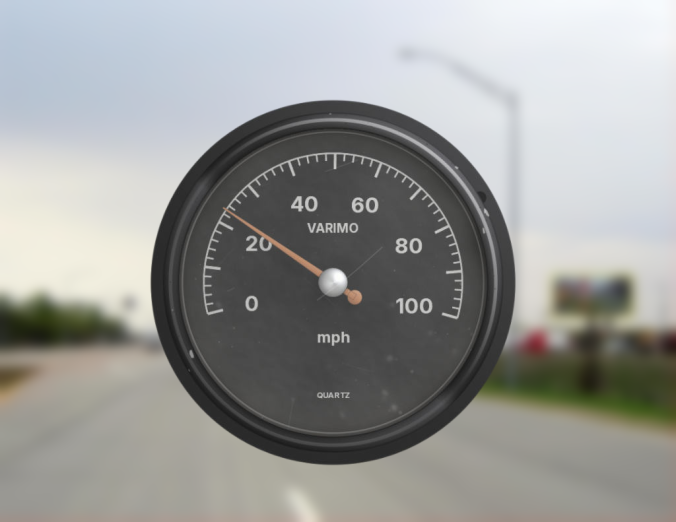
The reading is 23 (mph)
